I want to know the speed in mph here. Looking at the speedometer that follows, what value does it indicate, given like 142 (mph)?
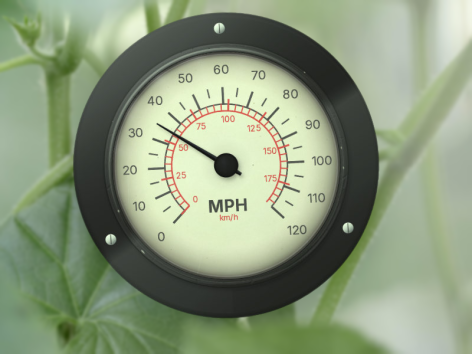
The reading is 35 (mph)
